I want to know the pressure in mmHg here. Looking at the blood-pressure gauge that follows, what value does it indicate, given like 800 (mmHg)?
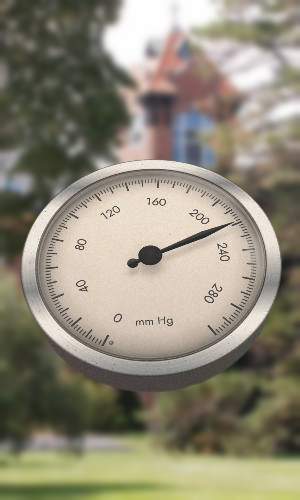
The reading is 220 (mmHg)
